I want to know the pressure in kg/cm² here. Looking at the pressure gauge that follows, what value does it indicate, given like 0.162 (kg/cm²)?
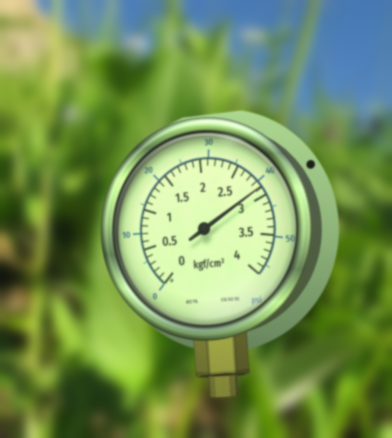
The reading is 2.9 (kg/cm²)
